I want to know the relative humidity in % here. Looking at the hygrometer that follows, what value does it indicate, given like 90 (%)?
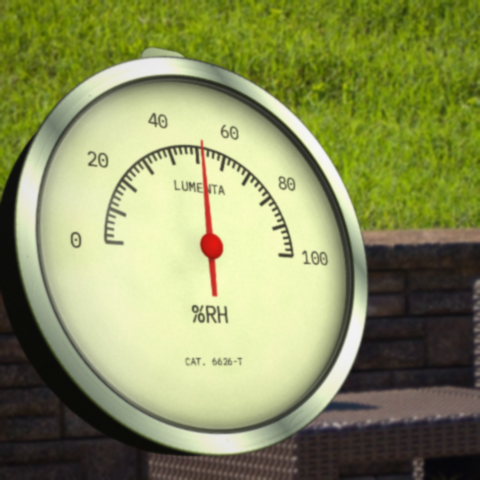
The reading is 50 (%)
